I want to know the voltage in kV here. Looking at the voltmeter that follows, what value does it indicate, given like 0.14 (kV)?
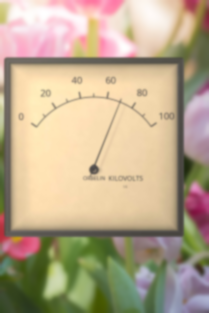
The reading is 70 (kV)
